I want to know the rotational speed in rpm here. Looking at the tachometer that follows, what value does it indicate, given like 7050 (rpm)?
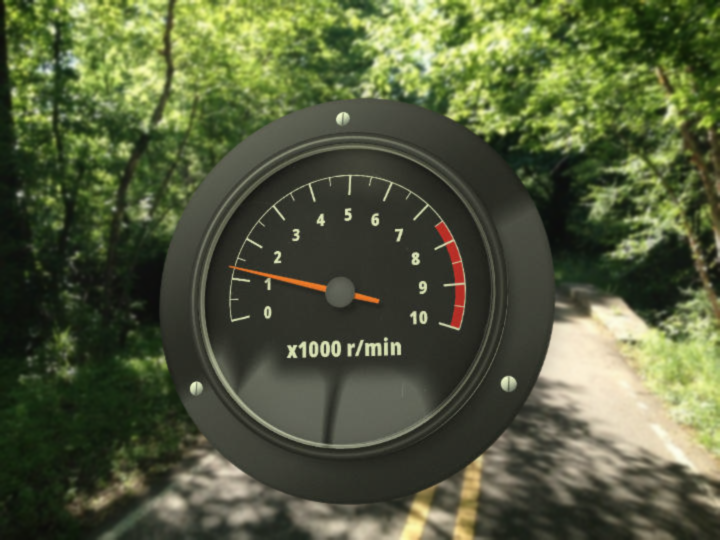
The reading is 1250 (rpm)
